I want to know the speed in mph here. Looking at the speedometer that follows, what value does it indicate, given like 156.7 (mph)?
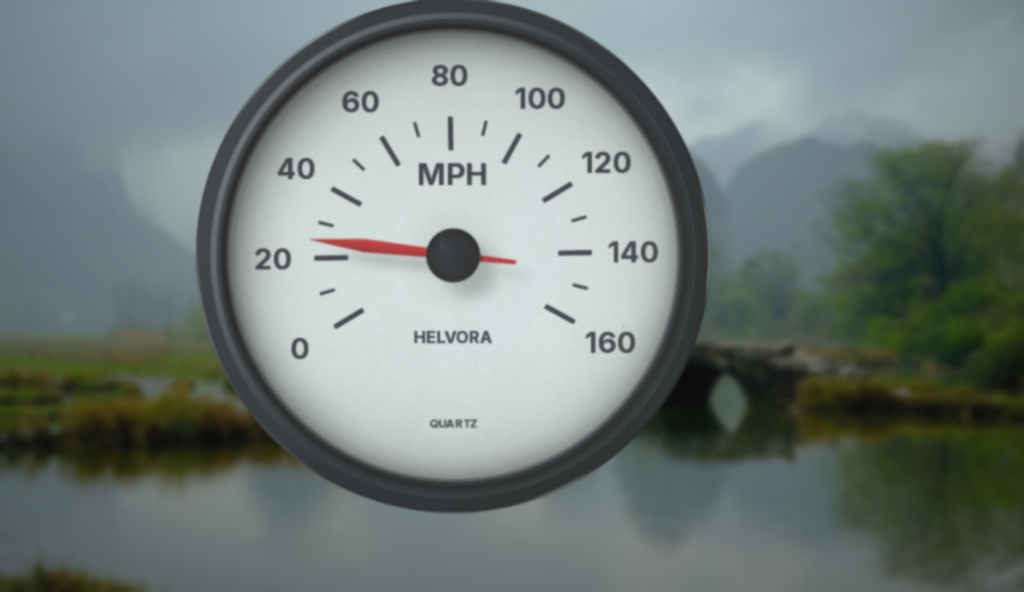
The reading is 25 (mph)
